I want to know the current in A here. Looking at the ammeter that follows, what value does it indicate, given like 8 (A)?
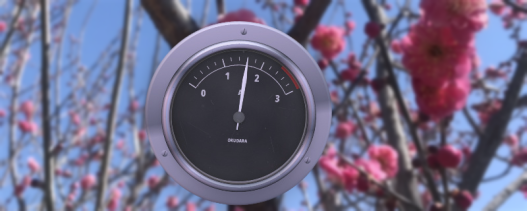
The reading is 1.6 (A)
